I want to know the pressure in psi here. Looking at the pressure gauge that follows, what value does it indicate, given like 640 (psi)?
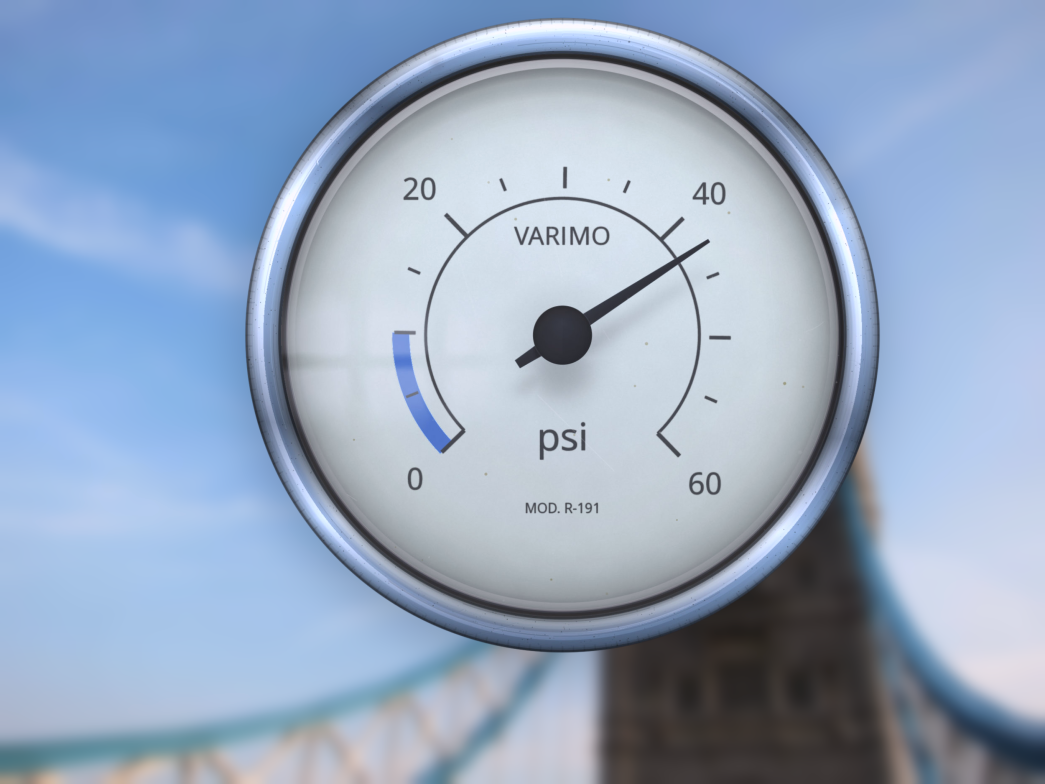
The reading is 42.5 (psi)
